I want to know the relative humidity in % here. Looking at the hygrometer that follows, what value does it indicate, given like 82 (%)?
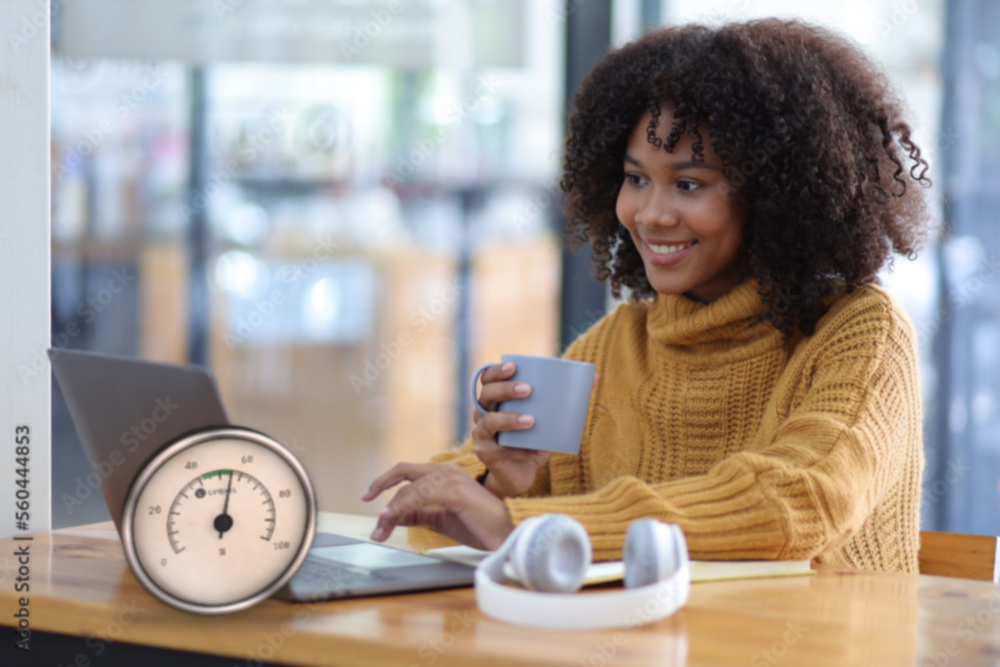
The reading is 55 (%)
